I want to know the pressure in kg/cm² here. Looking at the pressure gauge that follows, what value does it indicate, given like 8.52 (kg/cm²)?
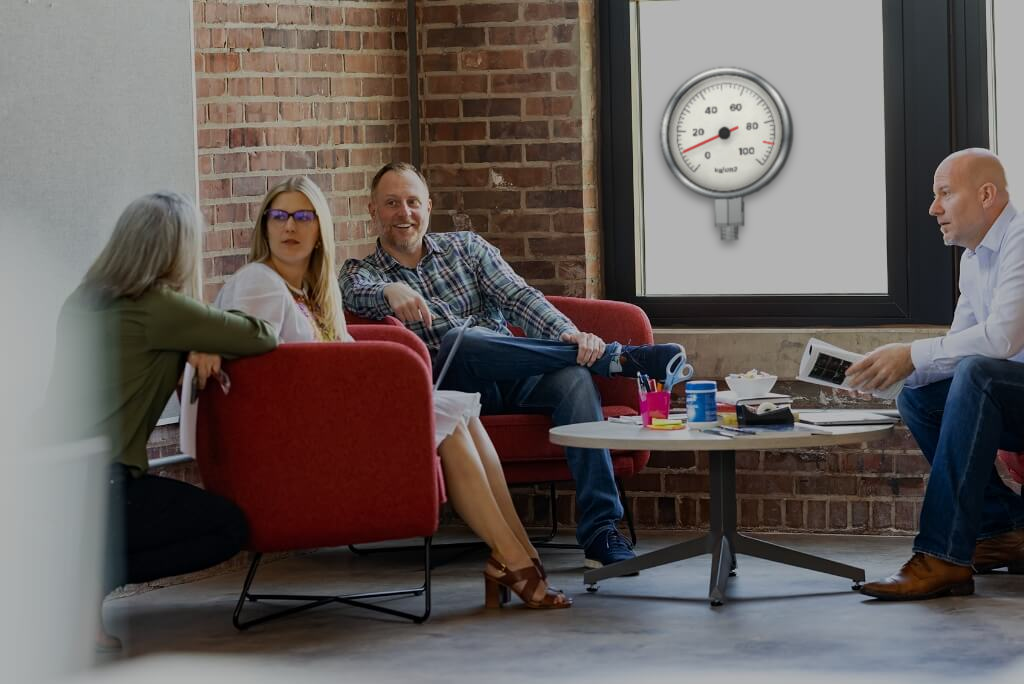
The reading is 10 (kg/cm²)
